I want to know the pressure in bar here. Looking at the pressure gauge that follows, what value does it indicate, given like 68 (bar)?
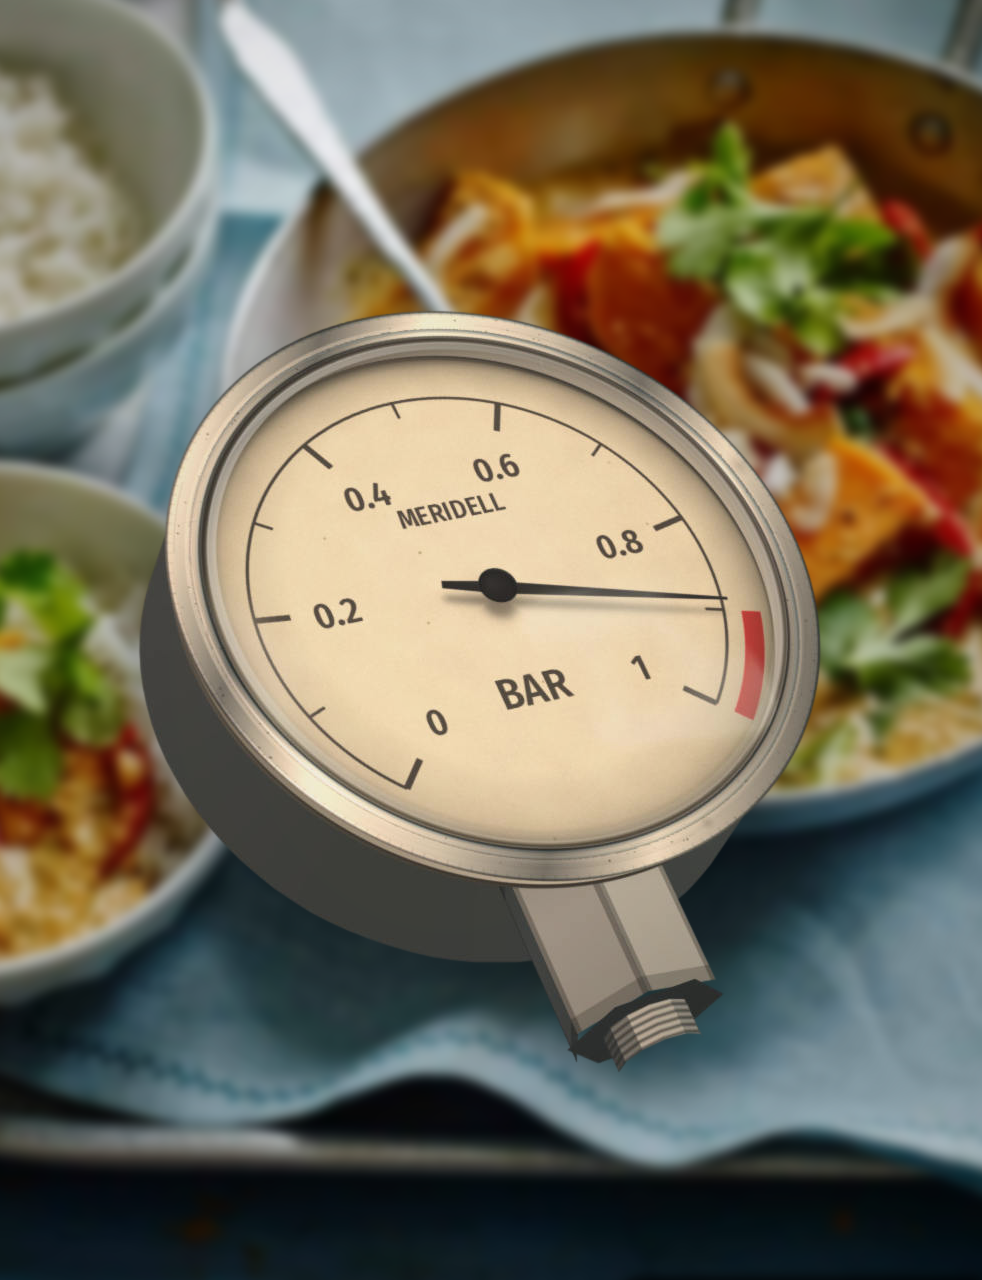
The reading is 0.9 (bar)
